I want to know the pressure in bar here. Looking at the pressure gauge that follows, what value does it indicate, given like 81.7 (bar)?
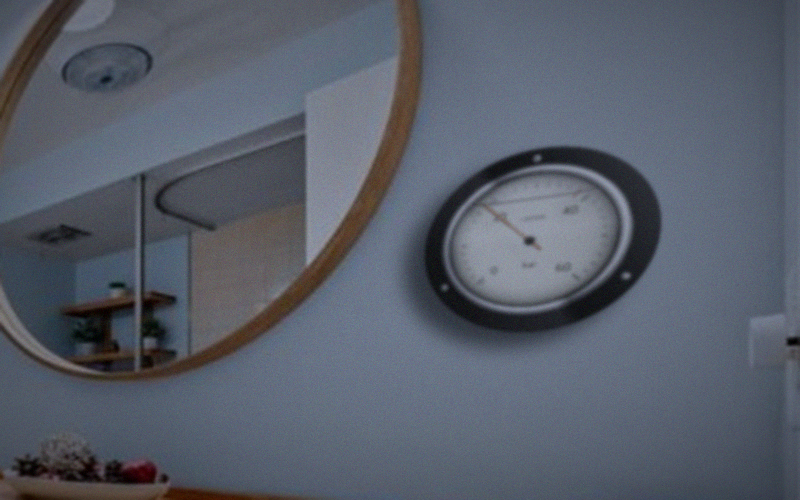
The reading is 20 (bar)
